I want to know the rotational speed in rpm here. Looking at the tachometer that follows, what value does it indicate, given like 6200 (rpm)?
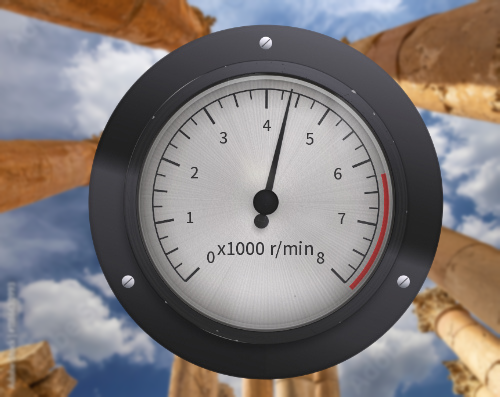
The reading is 4375 (rpm)
